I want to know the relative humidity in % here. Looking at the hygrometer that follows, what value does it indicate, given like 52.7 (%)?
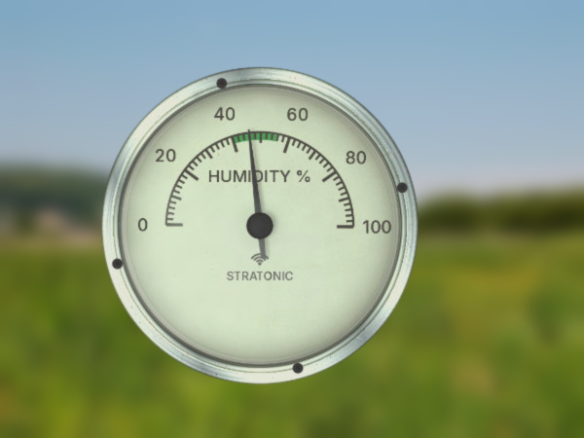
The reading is 46 (%)
